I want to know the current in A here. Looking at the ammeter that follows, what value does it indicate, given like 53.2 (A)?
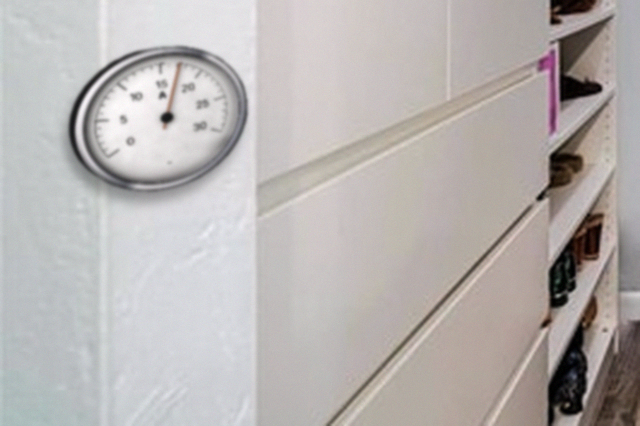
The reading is 17 (A)
